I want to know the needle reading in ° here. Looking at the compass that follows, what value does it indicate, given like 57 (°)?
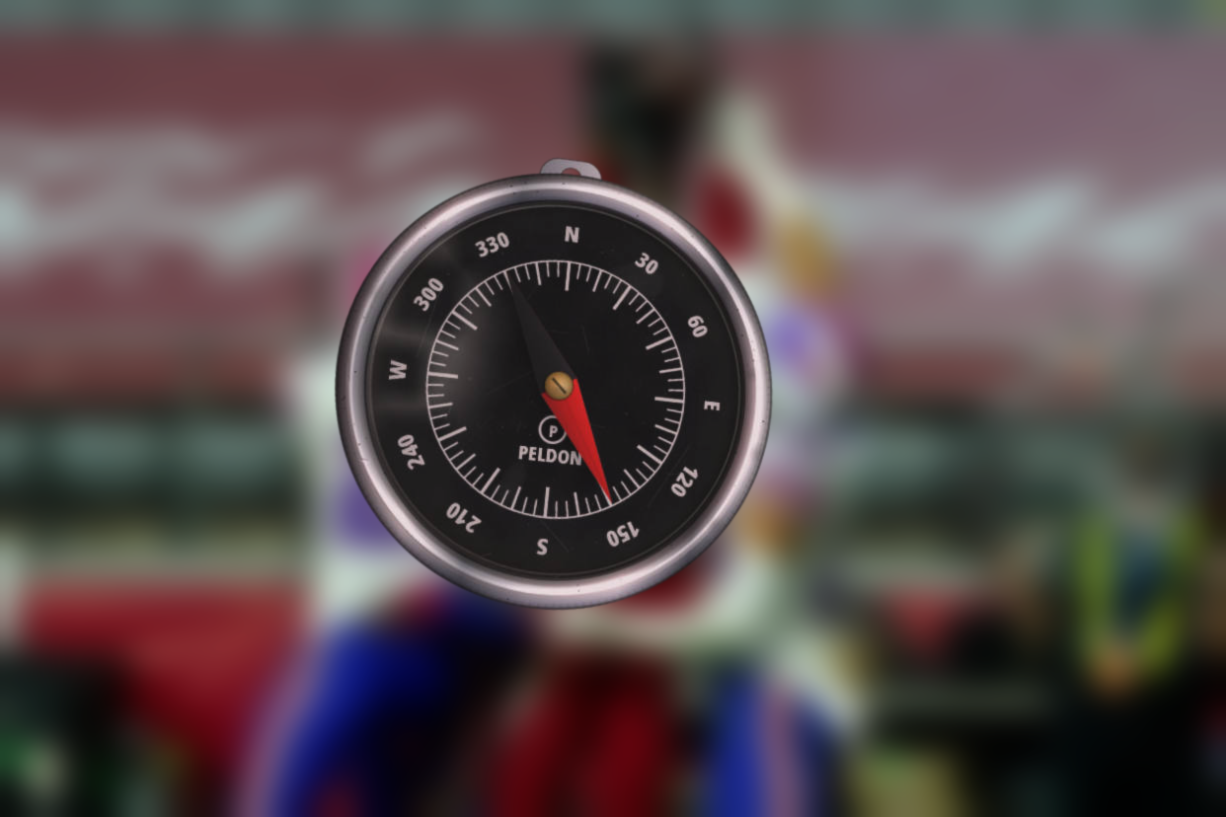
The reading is 150 (°)
